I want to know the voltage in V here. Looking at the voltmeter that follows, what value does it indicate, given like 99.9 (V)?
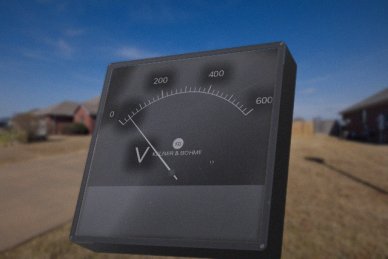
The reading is 40 (V)
